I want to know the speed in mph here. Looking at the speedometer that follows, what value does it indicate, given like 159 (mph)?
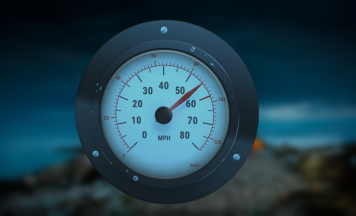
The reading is 55 (mph)
